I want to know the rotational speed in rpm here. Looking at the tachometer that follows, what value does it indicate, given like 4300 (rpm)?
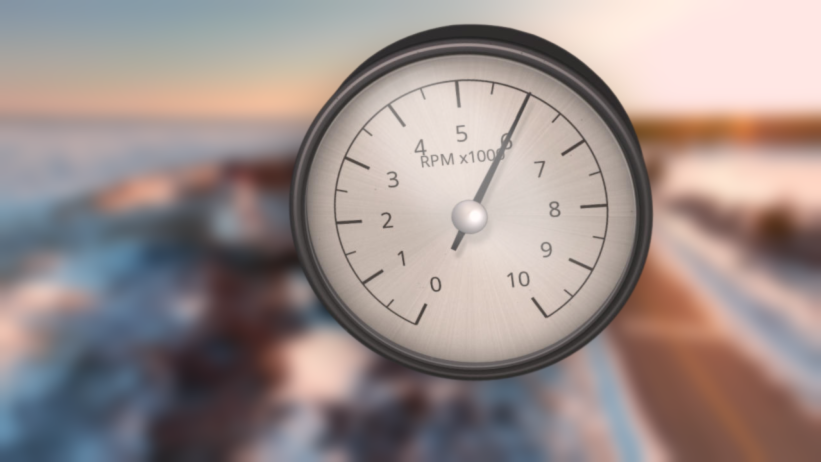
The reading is 6000 (rpm)
